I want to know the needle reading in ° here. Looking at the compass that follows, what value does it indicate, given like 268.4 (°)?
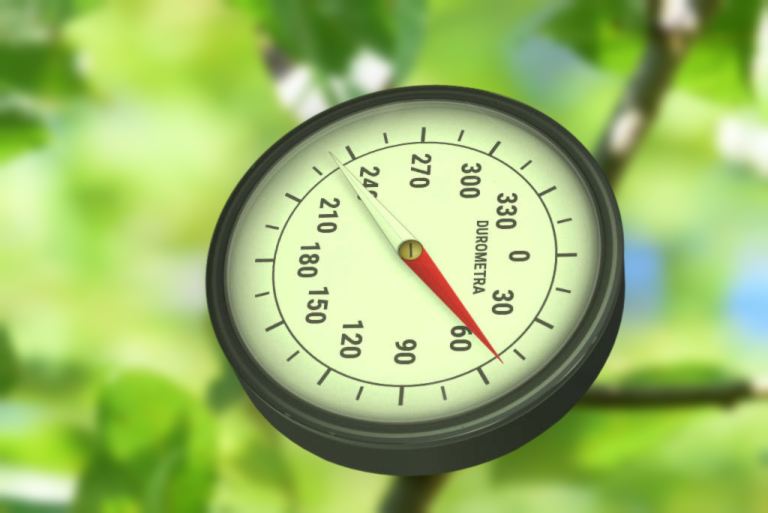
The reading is 52.5 (°)
